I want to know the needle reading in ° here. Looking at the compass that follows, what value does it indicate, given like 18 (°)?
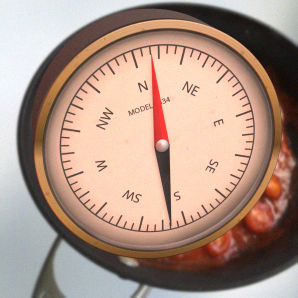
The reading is 10 (°)
